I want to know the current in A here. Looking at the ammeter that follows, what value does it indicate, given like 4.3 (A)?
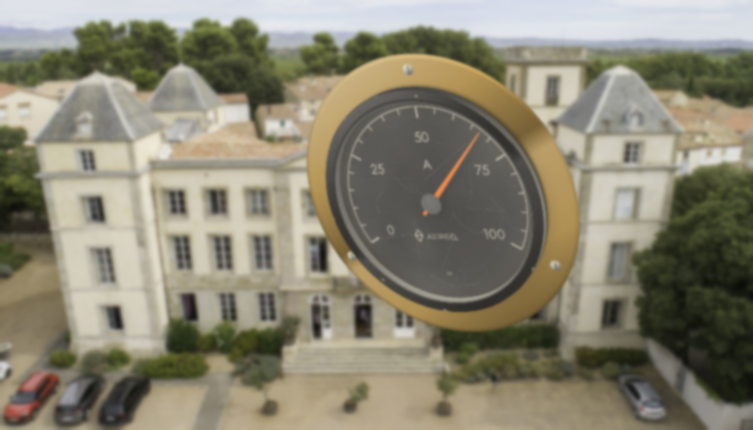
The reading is 67.5 (A)
